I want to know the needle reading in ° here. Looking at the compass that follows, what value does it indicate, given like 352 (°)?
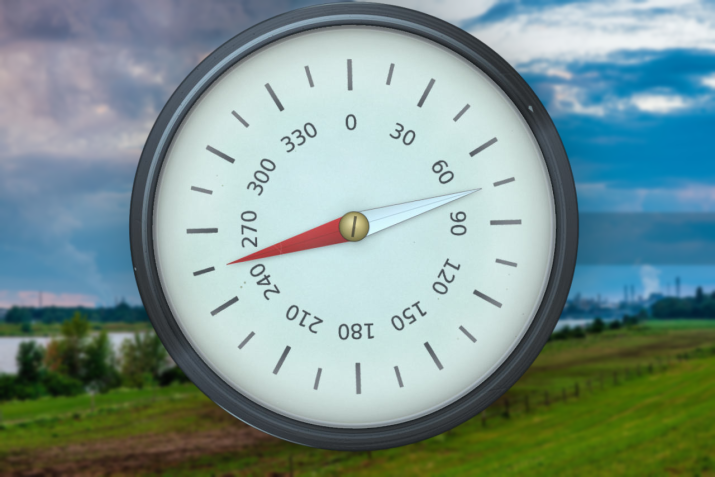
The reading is 255 (°)
